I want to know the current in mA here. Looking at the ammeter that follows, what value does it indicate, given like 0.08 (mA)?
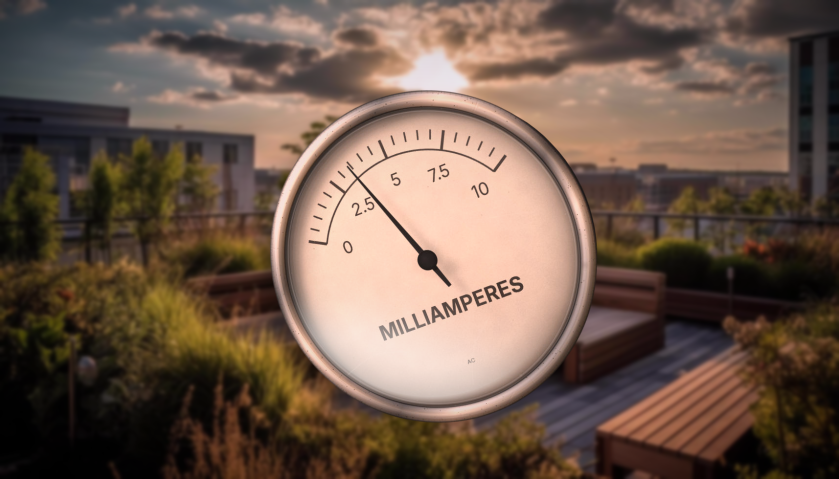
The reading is 3.5 (mA)
